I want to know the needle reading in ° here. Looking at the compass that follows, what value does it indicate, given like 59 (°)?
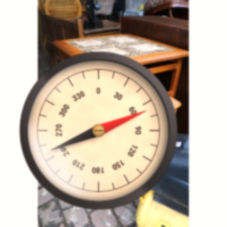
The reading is 67.5 (°)
